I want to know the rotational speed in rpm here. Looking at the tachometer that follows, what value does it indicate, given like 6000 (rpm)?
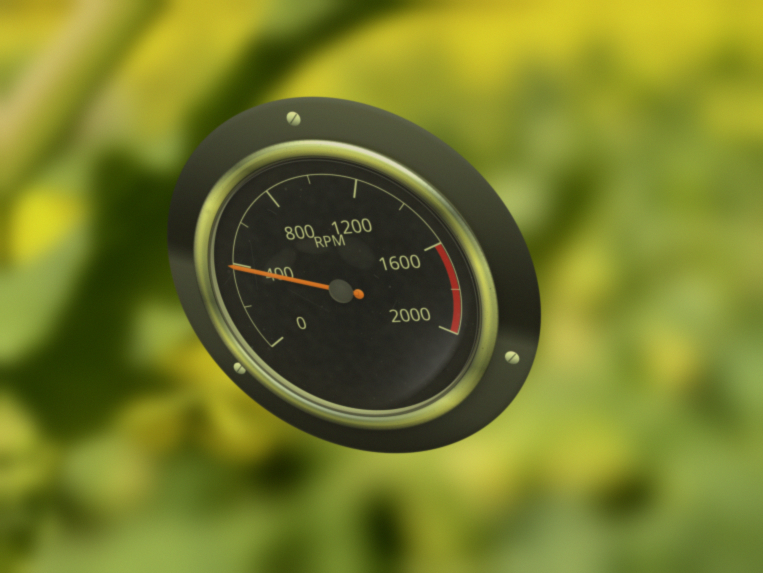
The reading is 400 (rpm)
